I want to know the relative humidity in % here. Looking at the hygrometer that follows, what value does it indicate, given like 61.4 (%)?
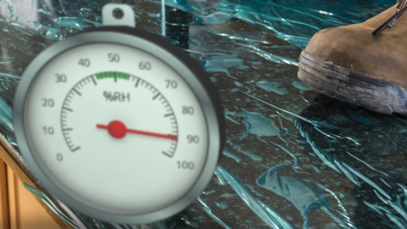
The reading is 90 (%)
